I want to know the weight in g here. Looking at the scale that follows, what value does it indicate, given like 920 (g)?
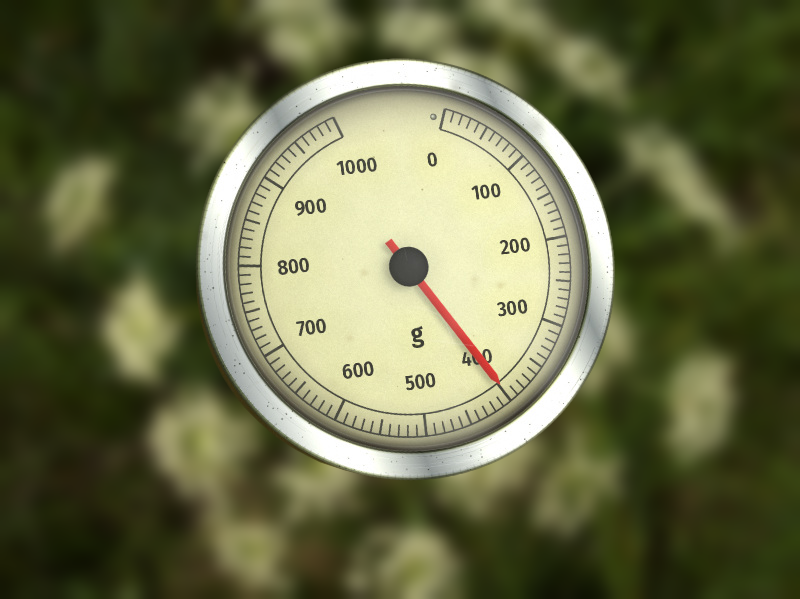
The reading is 400 (g)
